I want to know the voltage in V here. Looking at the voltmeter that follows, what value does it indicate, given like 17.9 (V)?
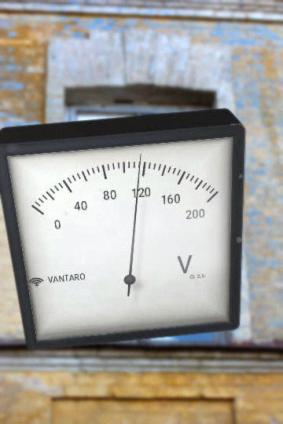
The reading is 115 (V)
